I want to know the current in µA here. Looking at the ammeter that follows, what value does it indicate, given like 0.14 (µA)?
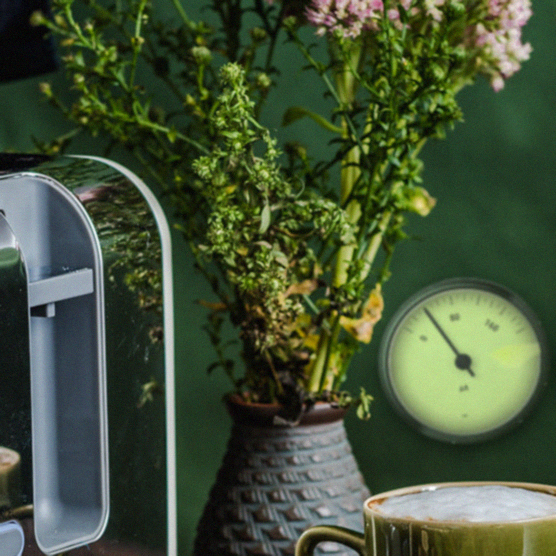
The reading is 40 (µA)
